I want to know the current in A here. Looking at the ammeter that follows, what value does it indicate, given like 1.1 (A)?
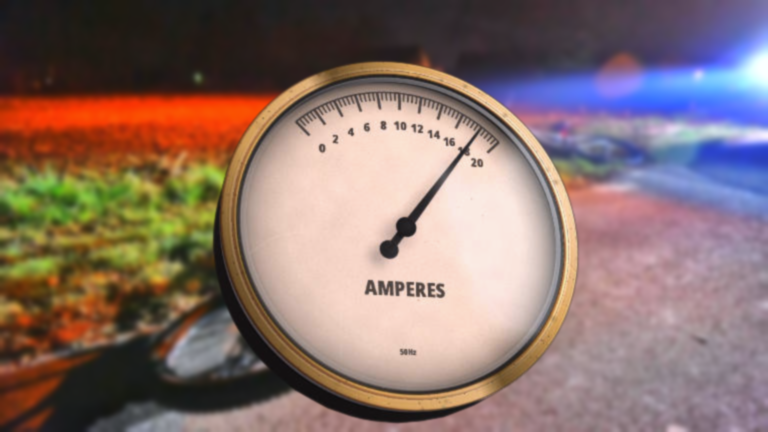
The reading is 18 (A)
